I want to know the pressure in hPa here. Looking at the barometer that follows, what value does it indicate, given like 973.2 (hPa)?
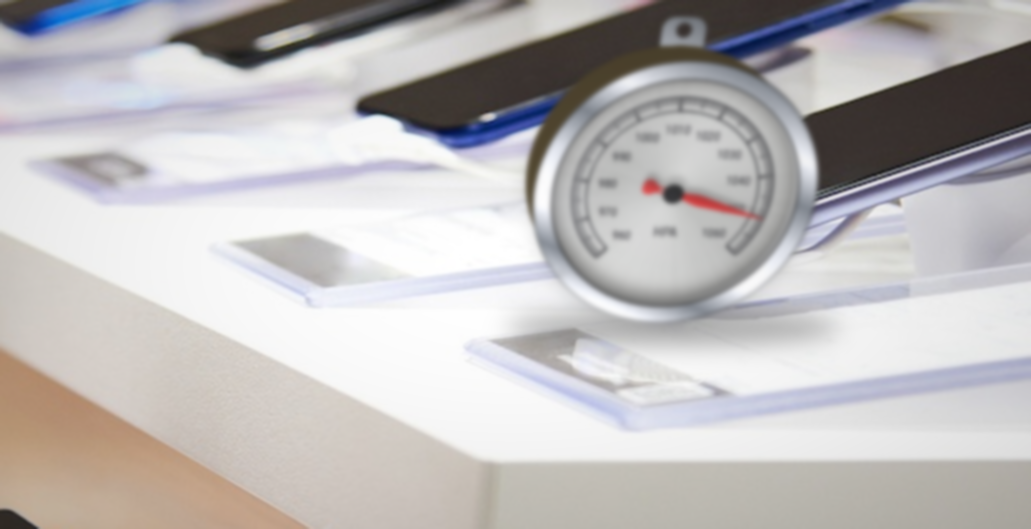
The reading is 1050 (hPa)
